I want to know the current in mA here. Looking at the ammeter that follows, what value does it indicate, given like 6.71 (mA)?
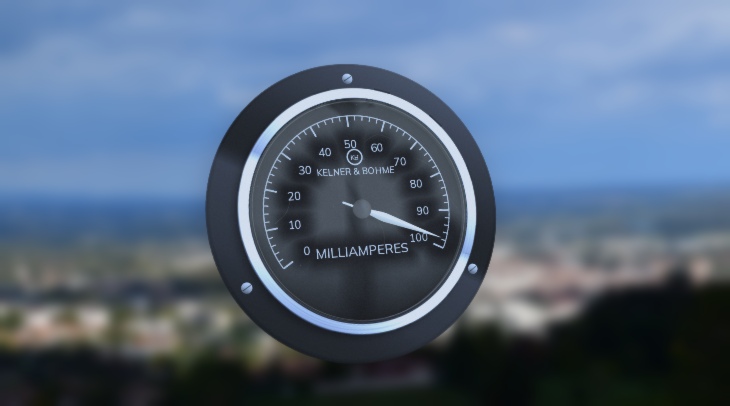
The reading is 98 (mA)
